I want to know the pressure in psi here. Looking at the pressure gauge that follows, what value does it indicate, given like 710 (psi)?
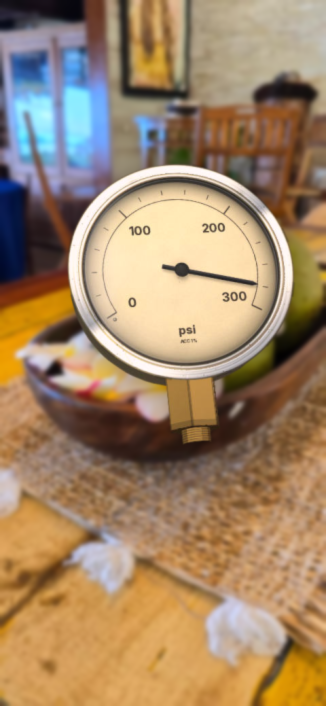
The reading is 280 (psi)
